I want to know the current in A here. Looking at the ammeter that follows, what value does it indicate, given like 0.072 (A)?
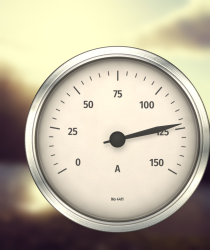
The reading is 122.5 (A)
